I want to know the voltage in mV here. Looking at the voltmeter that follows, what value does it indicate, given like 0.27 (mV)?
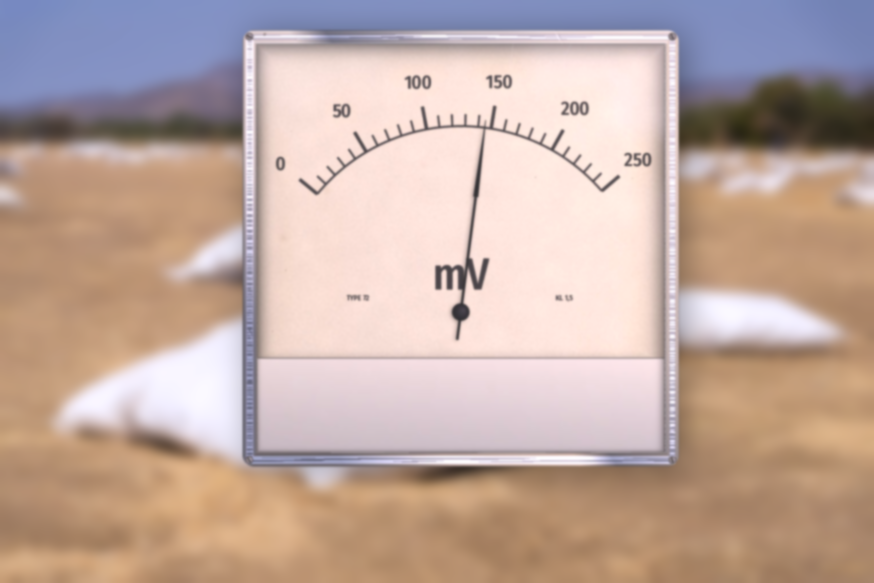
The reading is 145 (mV)
